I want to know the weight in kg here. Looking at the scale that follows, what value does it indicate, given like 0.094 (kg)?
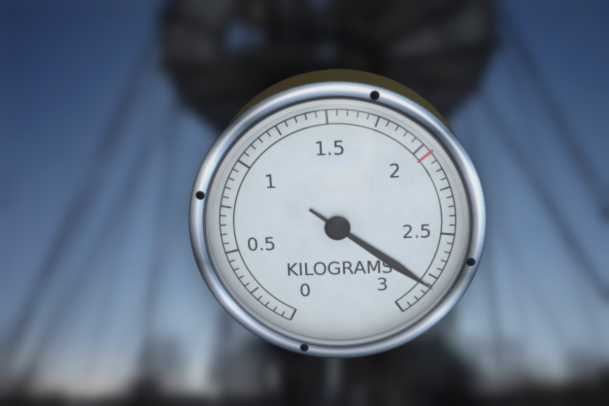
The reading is 2.8 (kg)
